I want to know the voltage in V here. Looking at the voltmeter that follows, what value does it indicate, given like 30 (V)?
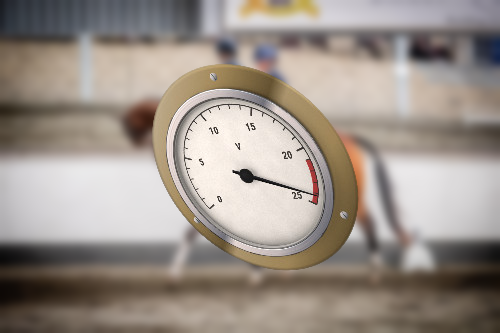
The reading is 24 (V)
